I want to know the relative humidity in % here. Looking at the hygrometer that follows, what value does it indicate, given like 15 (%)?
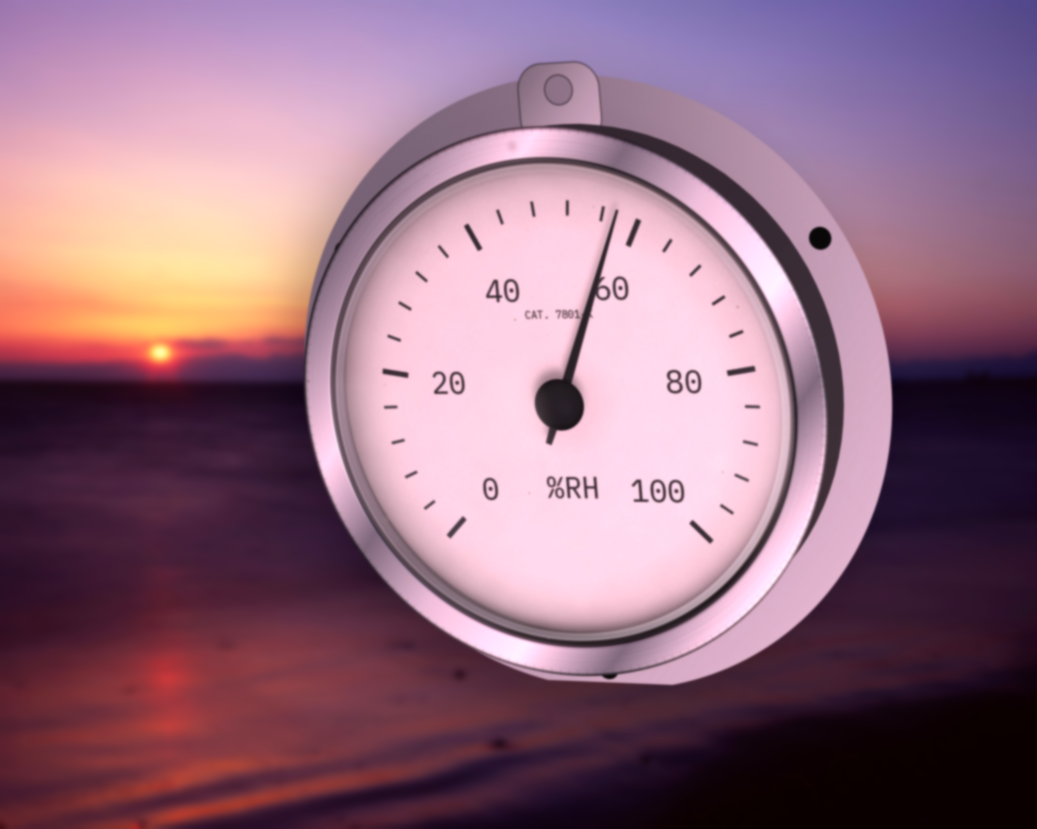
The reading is 58 (%)
